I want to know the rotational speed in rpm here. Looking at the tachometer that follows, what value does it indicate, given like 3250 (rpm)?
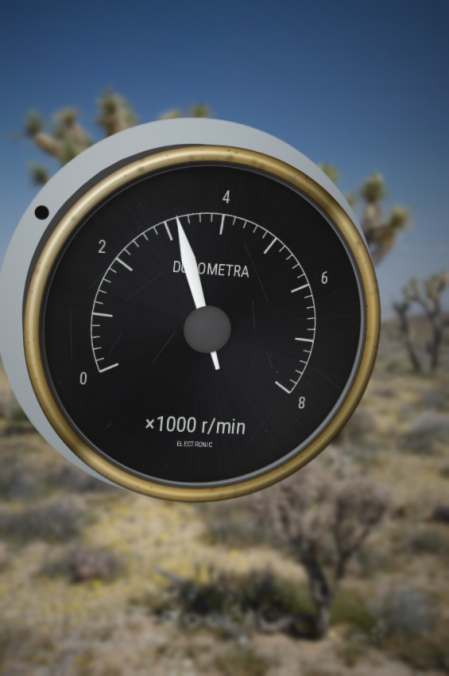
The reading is 3200 (rpm)
